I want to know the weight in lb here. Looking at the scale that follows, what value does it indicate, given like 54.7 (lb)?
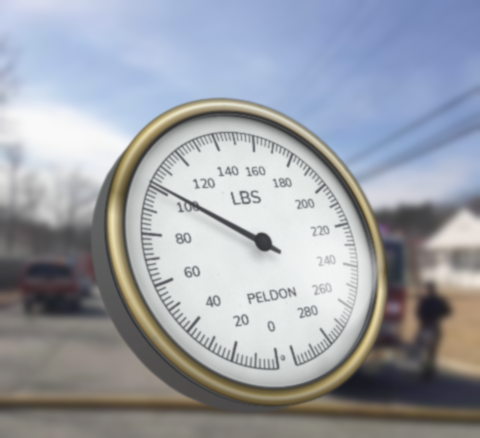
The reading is 100 (lb)
